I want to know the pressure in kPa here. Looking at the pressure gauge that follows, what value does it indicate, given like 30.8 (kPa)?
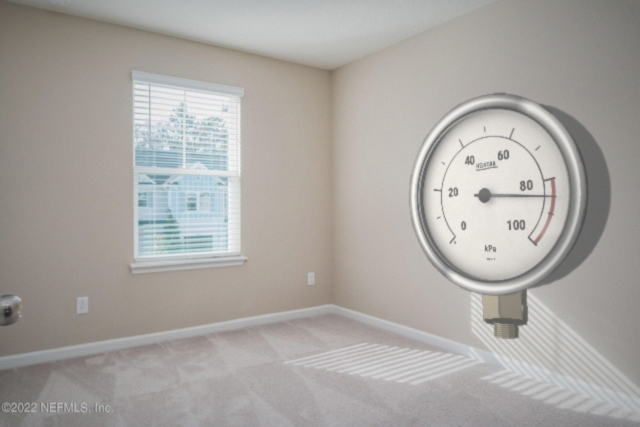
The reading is 85 (kPa)
